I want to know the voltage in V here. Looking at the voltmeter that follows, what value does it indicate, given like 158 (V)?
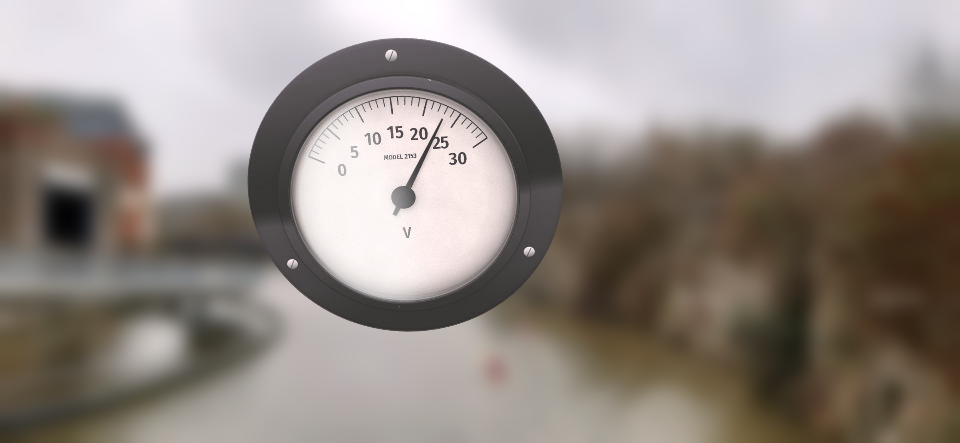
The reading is 23 (V)
